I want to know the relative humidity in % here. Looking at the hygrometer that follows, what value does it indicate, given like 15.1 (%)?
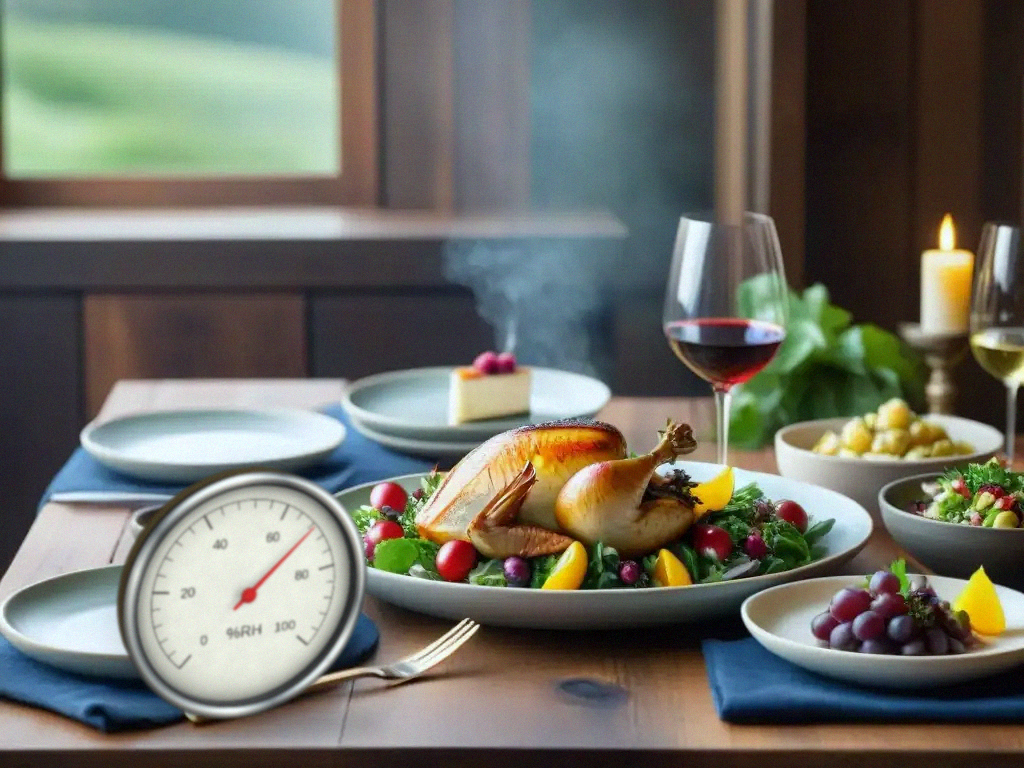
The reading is 68 (%)
